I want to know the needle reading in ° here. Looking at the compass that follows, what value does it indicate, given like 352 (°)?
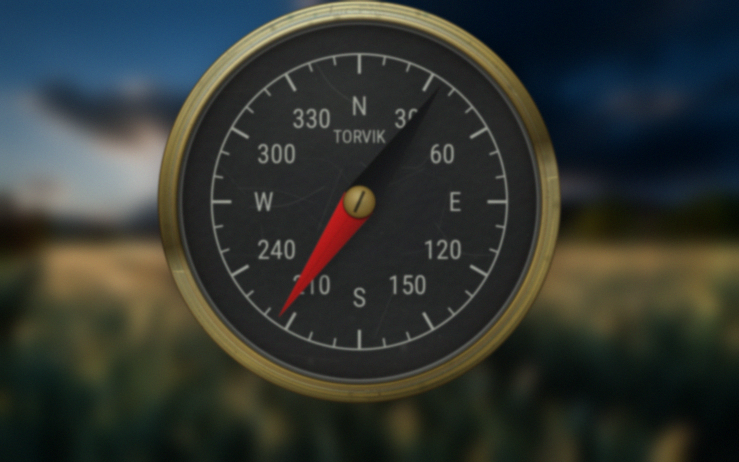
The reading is 215 (°)
